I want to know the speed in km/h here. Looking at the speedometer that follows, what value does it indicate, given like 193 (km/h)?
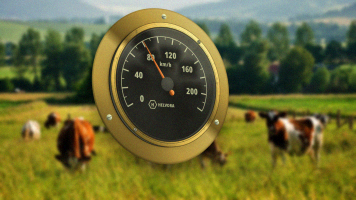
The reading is 80 (km/h)
